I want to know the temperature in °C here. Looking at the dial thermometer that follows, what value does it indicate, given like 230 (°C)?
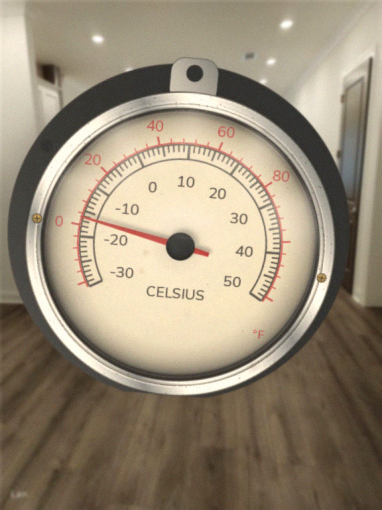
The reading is -16 (°C)
